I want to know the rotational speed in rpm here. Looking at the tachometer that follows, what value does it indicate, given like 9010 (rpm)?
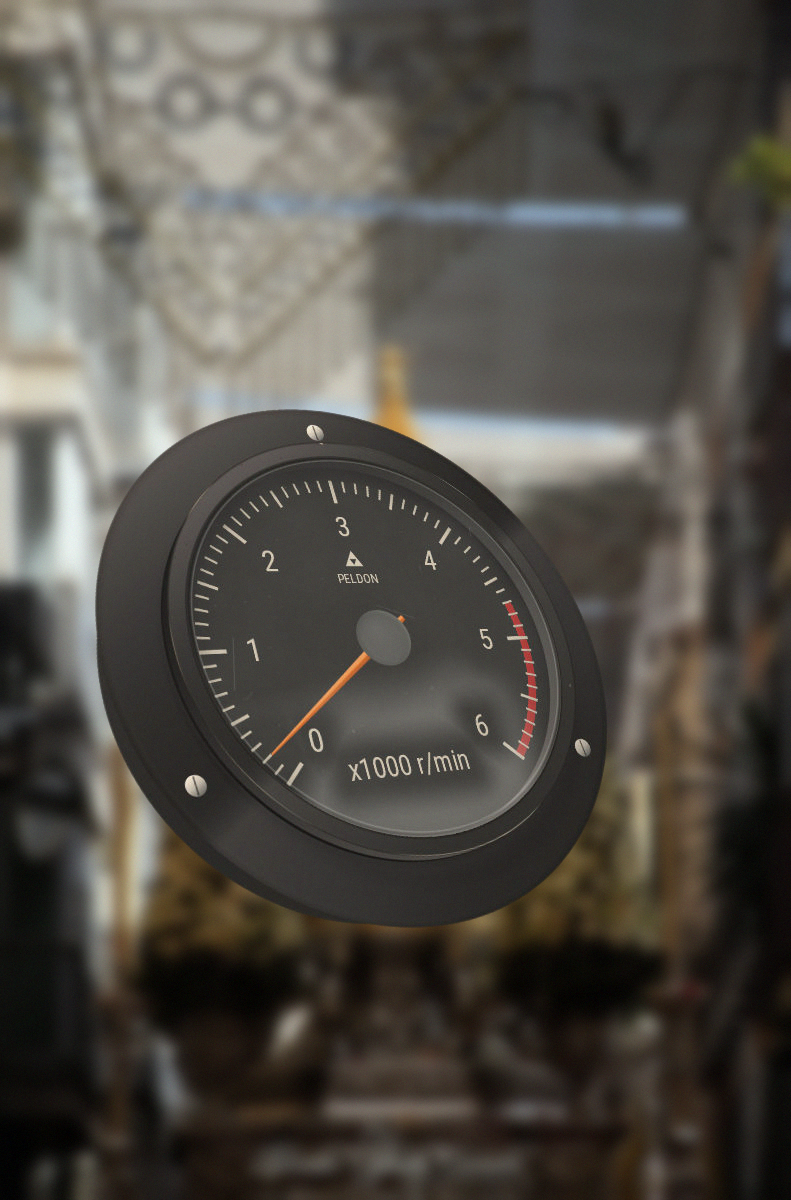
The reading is 200 (rpm)
